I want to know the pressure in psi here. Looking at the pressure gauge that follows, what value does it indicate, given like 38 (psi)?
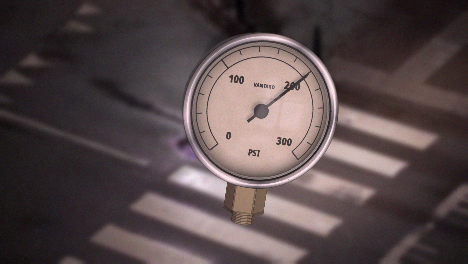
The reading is 200 (psi)
